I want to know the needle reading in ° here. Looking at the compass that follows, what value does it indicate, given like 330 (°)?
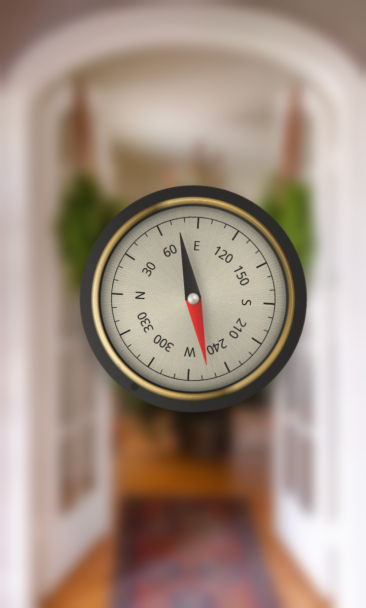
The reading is 255 (°)
